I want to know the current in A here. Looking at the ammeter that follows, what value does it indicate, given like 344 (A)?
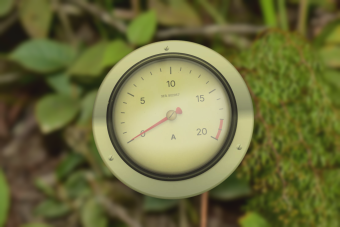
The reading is 0 (A)
